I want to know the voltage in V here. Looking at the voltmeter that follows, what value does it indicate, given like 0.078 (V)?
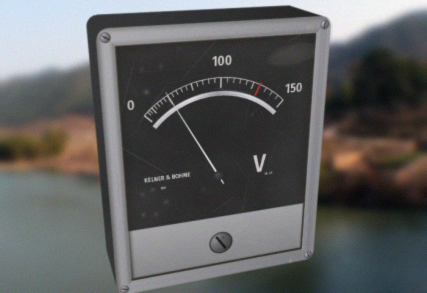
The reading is 50 (V)
